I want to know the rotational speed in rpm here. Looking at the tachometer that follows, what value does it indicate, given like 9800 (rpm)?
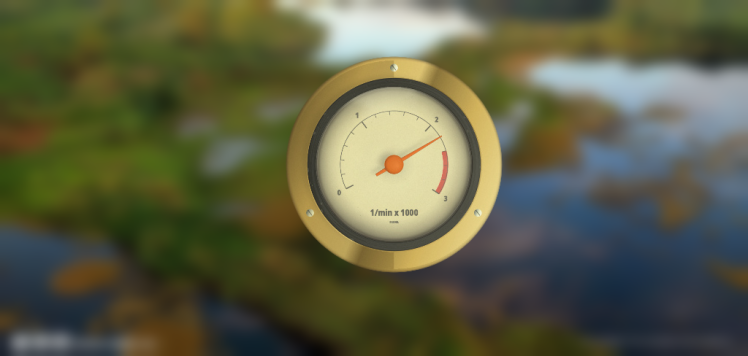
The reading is 2200 (rpm)
